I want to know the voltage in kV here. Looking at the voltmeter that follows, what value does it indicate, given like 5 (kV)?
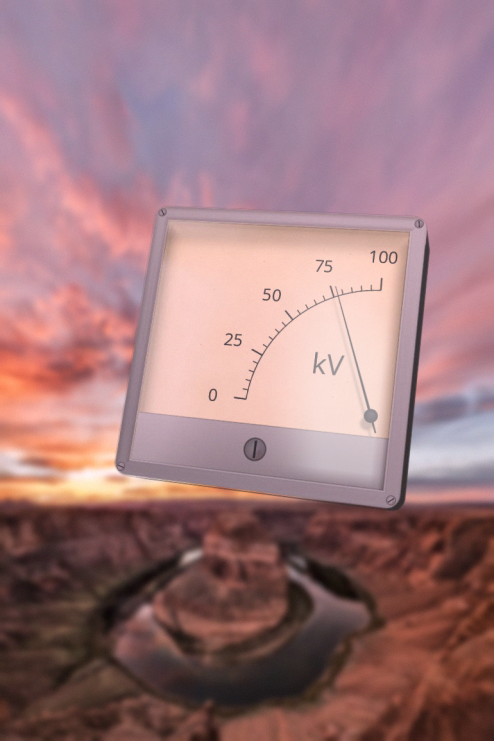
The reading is 77.5 (kV)
